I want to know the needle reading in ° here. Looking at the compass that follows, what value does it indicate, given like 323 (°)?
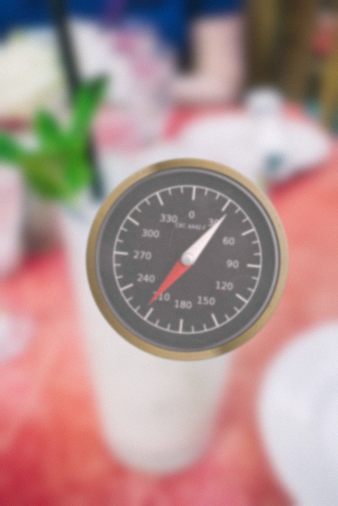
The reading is 215 (°)
